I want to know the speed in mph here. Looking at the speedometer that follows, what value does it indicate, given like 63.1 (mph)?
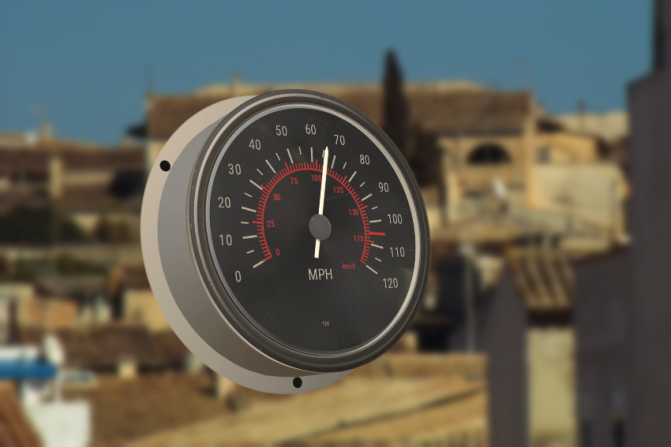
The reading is 65 (mph)
